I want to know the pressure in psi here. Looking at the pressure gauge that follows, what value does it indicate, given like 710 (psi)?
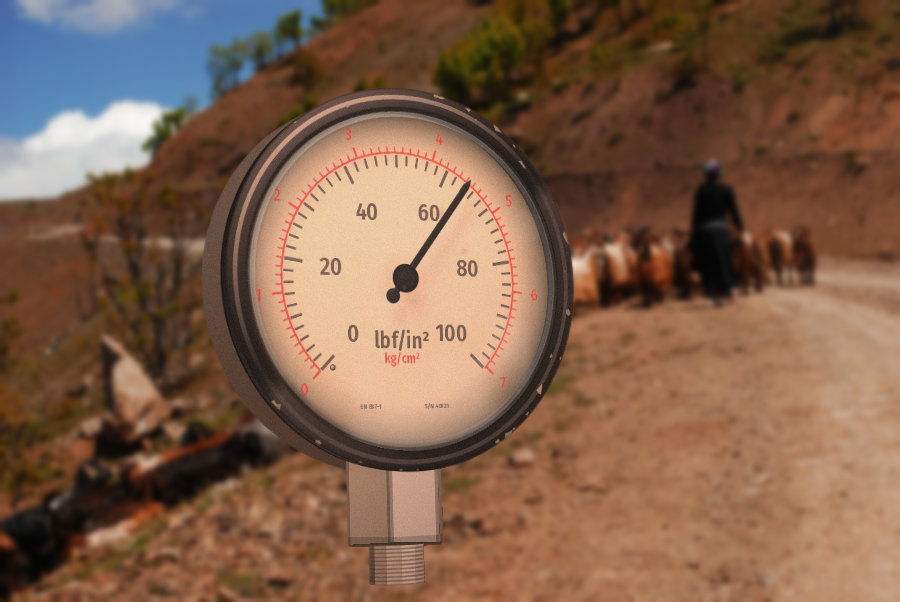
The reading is 64 (psi)
